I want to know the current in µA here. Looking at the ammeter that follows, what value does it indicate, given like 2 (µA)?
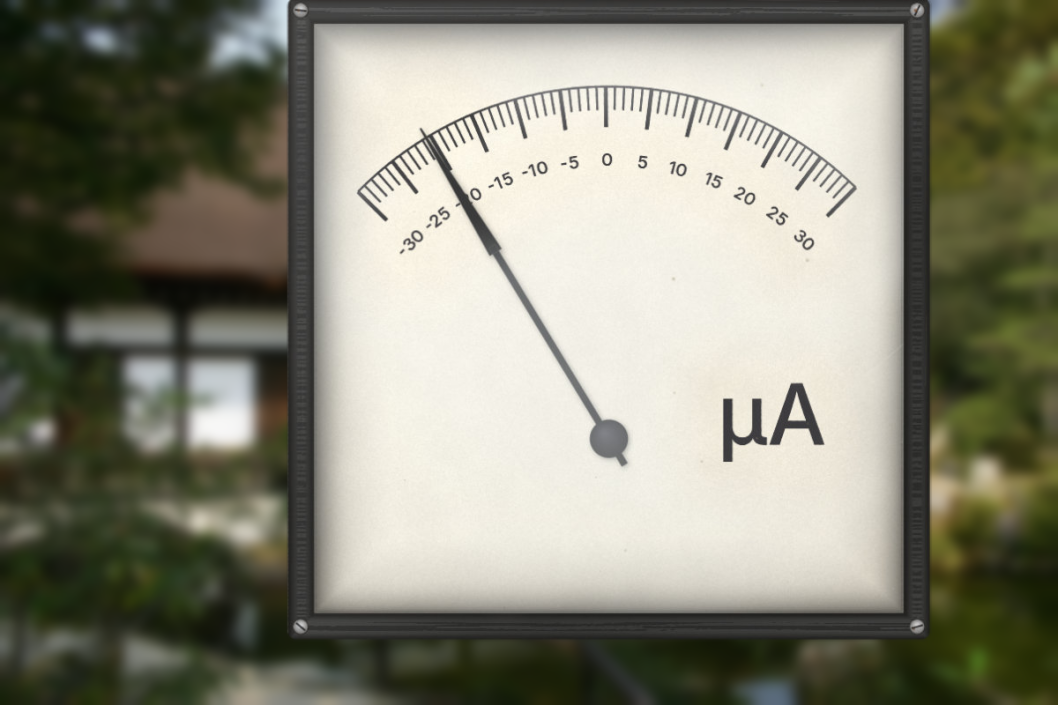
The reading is -20.5 (µA)
